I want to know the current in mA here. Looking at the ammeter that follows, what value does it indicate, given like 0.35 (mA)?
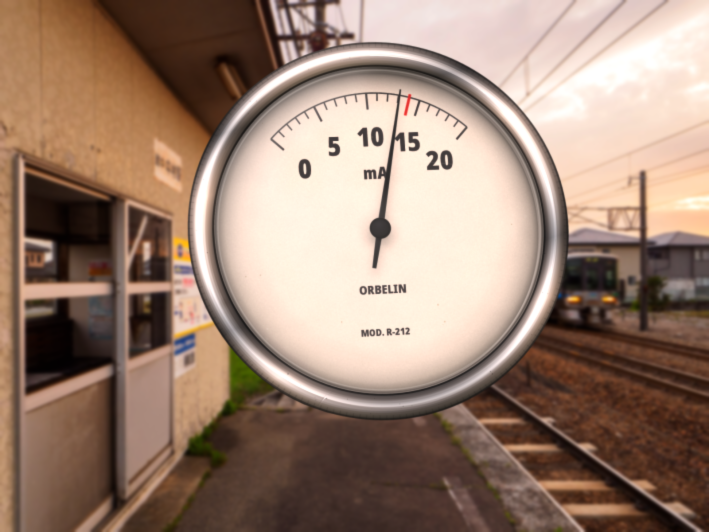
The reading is 13 (mA)
